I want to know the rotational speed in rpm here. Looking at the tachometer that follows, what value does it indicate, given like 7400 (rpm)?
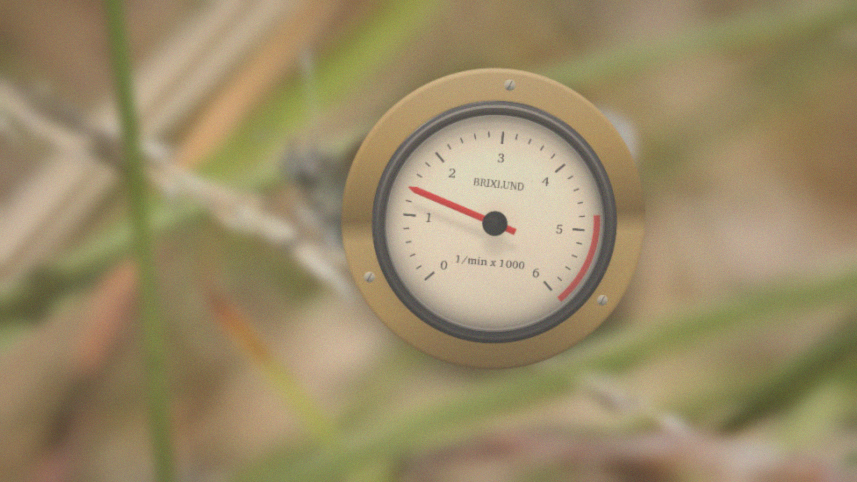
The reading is 1400 (rpm)
